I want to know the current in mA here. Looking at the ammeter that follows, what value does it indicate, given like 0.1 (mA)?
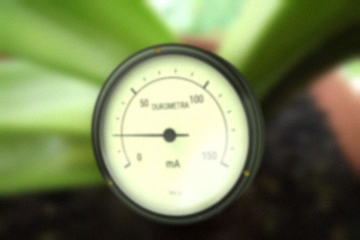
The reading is 20 (mA)
